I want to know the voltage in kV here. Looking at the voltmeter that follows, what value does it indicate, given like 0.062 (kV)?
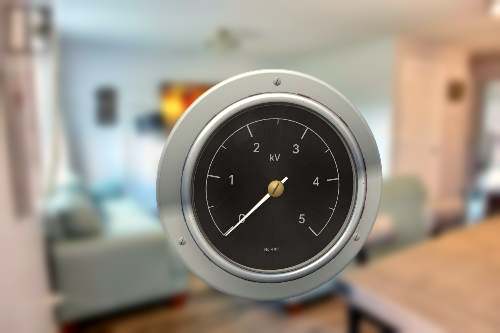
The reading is 0 (kV)
